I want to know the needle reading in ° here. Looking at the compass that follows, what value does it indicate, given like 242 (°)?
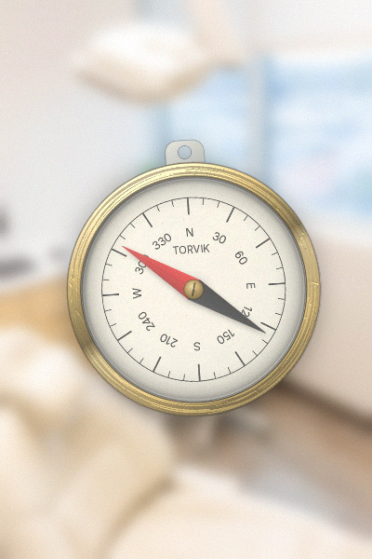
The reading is 305 (°)
